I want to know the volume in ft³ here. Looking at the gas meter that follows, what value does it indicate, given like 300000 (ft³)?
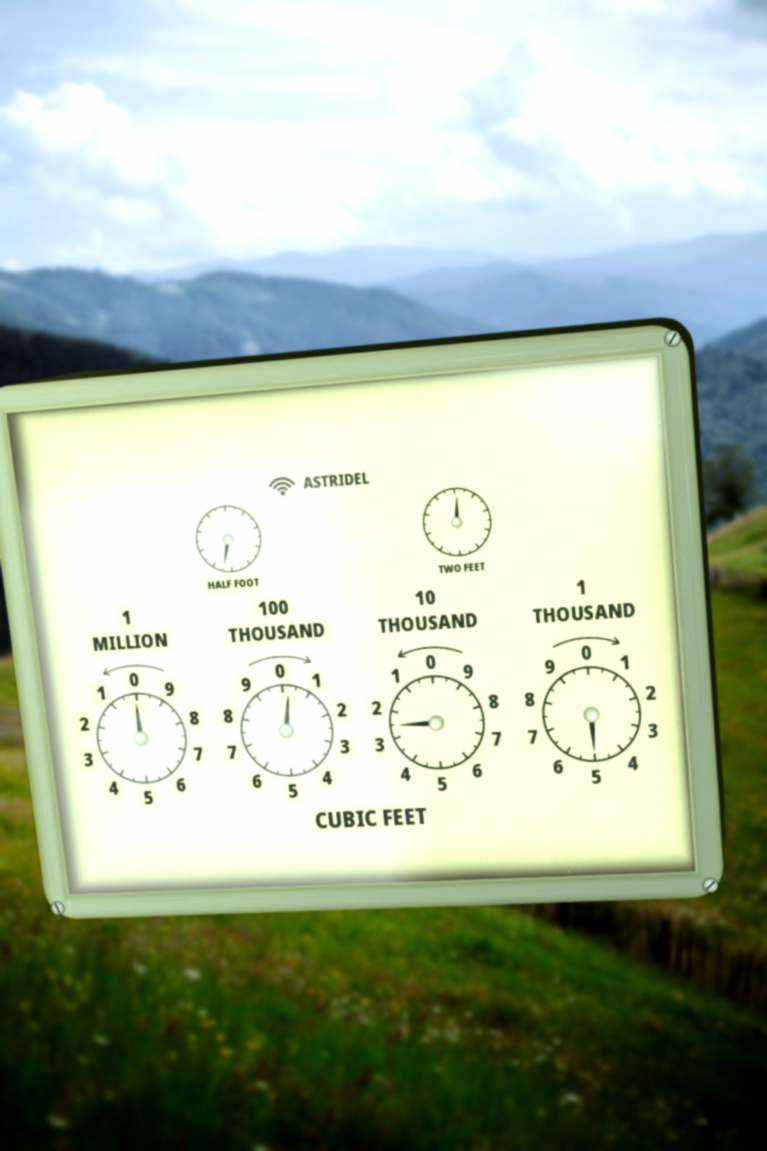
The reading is 2500 (ft³)
